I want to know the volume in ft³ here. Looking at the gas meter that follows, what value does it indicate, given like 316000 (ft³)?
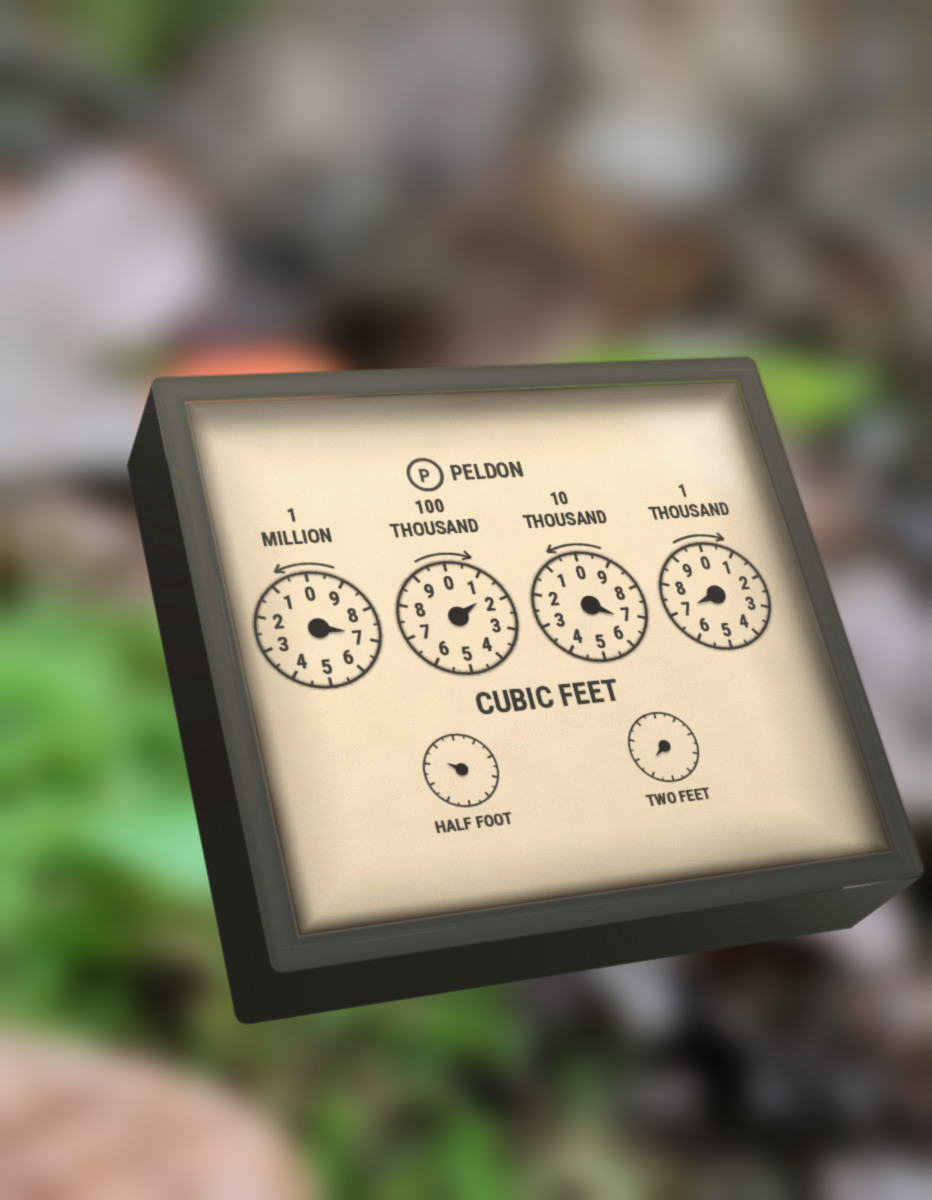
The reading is 716700 (ft³)
